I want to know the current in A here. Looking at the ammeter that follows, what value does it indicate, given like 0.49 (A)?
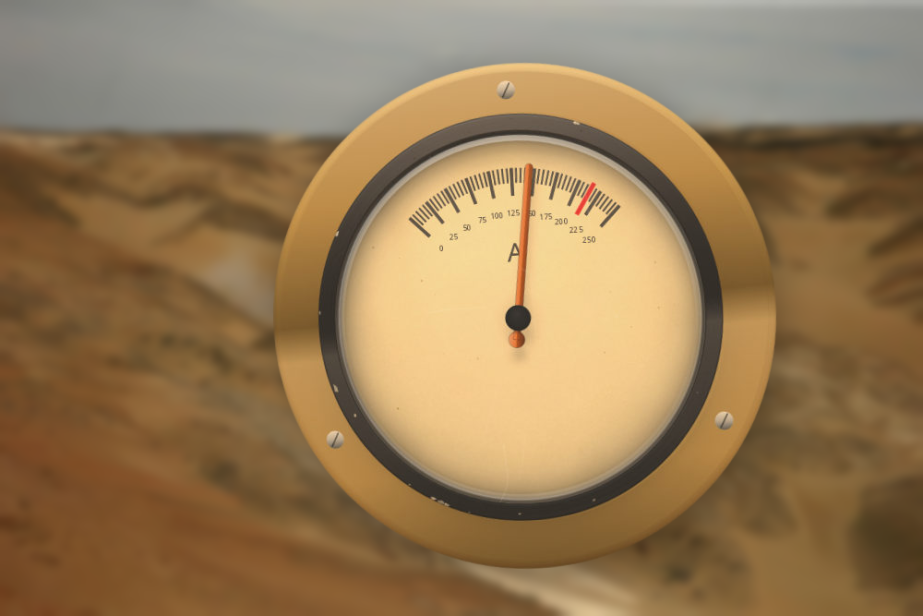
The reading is 145 (A)
